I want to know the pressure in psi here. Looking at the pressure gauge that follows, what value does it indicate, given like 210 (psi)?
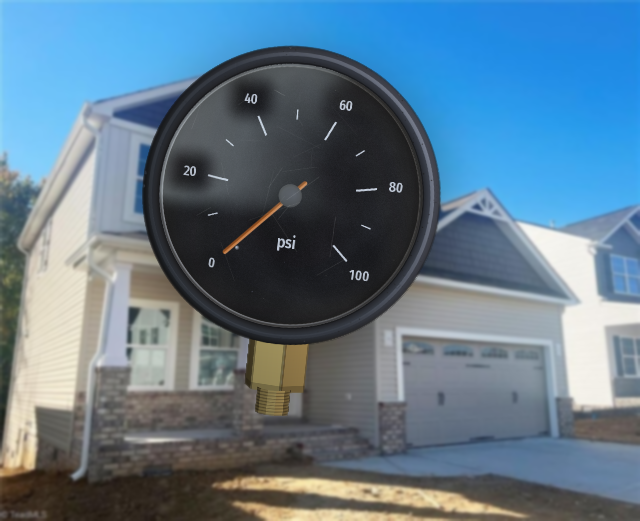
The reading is 0 (psi)
